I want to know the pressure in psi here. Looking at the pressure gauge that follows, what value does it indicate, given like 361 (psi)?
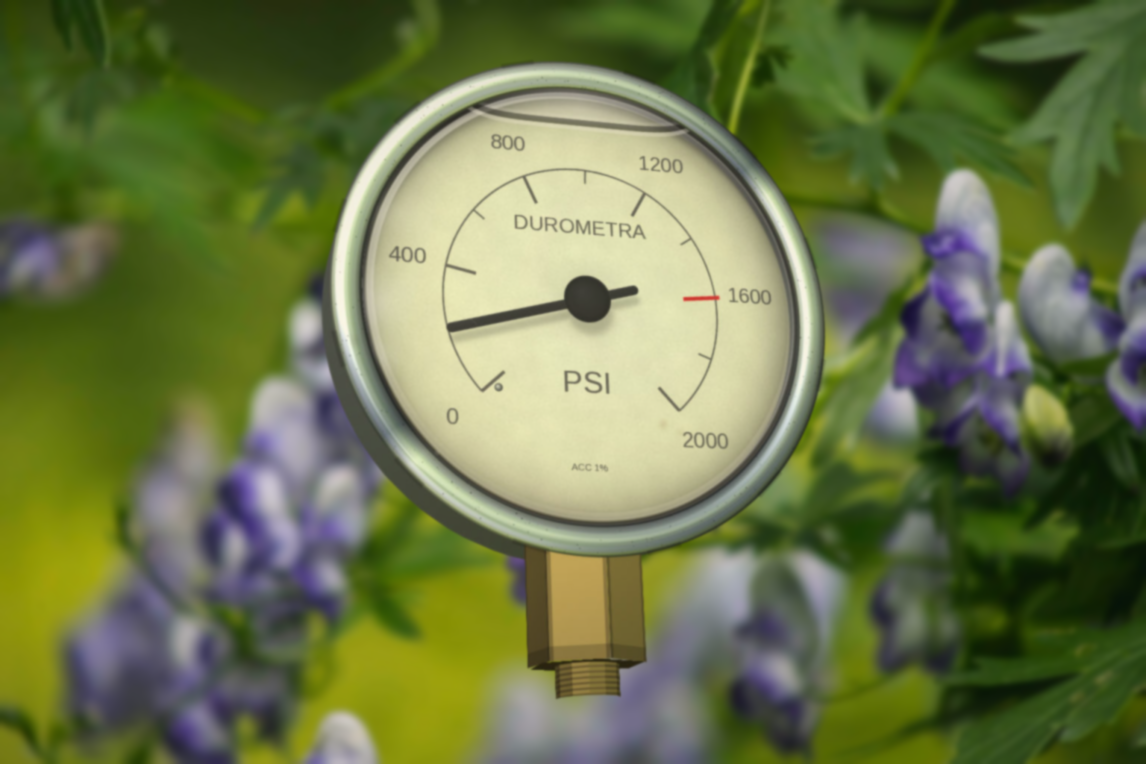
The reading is 200 (psi)
